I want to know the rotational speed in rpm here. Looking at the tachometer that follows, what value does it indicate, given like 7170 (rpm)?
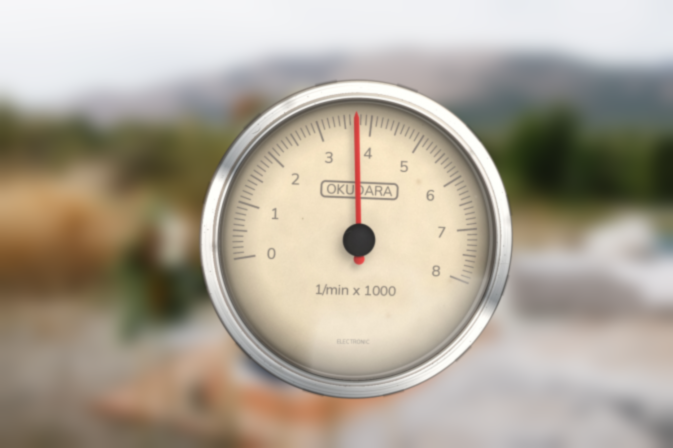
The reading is 3700 (rpm)
